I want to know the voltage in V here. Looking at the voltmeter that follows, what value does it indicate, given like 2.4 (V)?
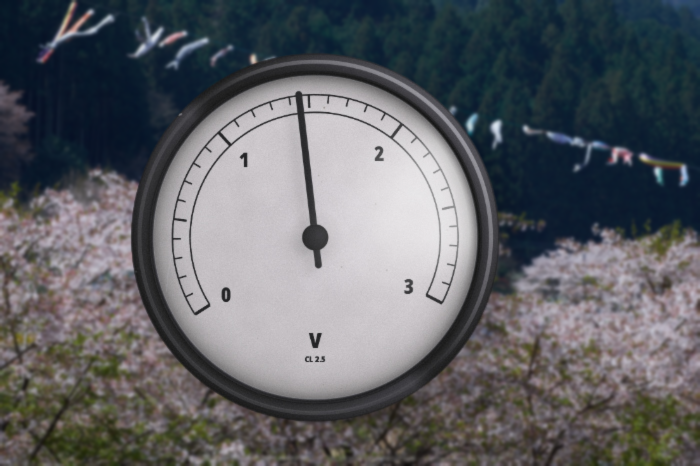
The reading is 1.45 (V)
